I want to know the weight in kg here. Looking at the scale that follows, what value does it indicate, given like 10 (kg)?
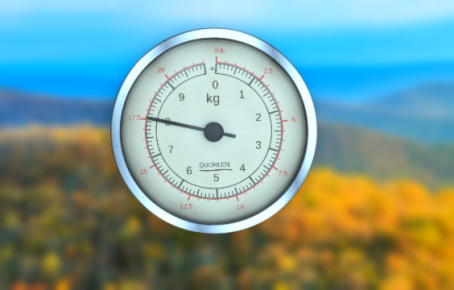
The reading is 8 (kg)
